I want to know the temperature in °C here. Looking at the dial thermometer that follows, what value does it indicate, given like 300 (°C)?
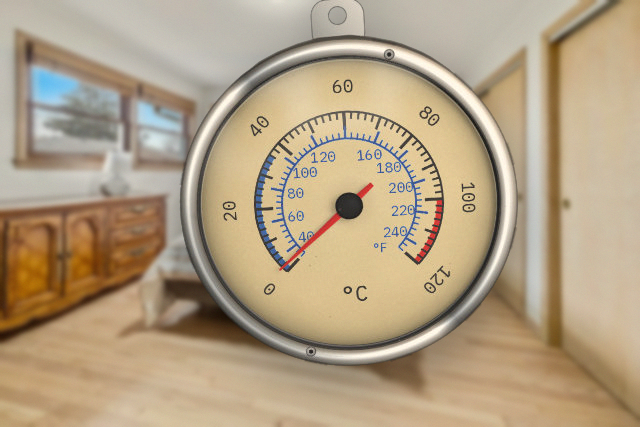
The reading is 2 (°C)
